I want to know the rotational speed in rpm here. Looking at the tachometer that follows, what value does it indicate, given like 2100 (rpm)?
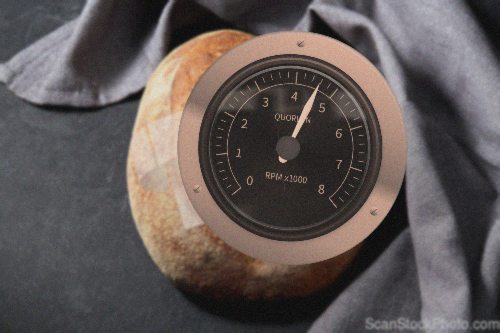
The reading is 4600 (rpm)
